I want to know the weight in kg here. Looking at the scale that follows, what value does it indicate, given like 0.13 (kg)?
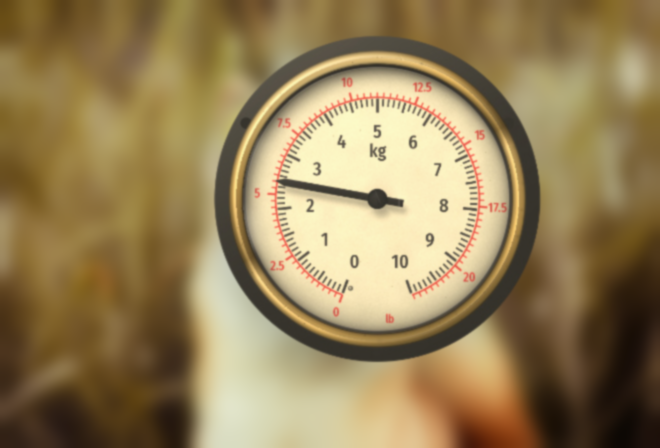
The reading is 2.5 (kg)
